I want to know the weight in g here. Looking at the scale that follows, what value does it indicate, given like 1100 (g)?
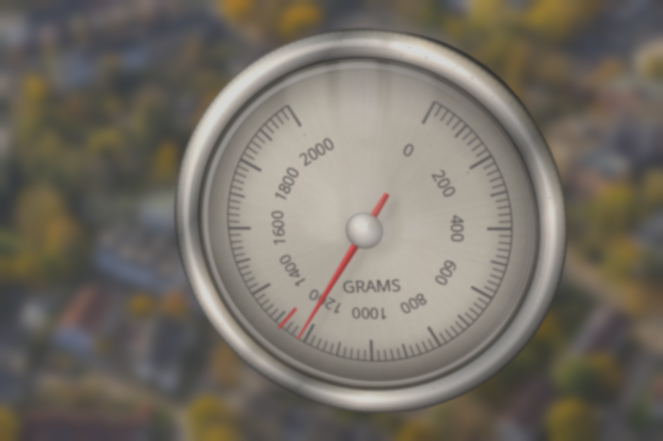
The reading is 1220 (g)
